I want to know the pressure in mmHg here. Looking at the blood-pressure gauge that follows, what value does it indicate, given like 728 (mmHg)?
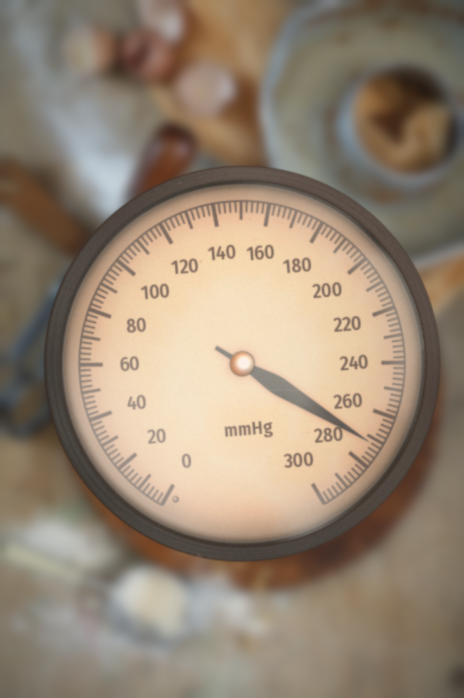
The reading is 272 (mmHg)
